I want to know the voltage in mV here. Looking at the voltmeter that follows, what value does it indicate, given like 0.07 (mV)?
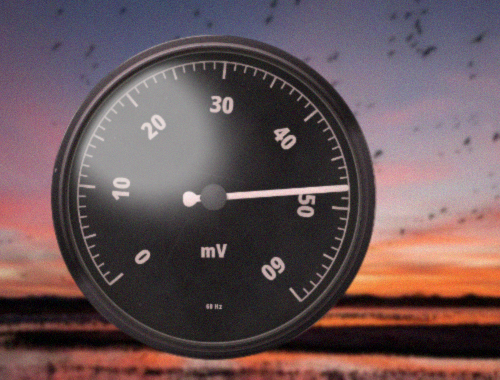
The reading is 48 (mV)
